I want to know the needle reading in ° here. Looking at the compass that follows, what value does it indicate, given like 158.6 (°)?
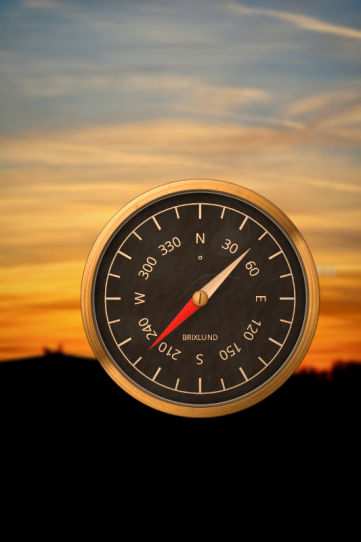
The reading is 225 (°)
